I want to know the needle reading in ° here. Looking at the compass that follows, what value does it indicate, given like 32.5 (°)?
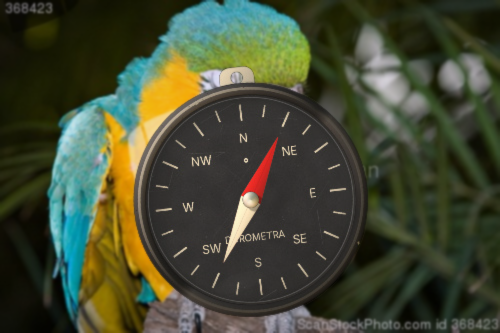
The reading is 30 (°)
